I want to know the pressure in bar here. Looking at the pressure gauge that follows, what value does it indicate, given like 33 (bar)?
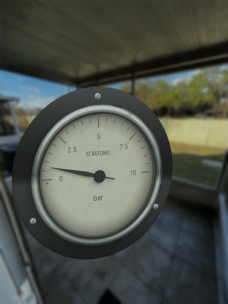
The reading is 0.75 (bar)
